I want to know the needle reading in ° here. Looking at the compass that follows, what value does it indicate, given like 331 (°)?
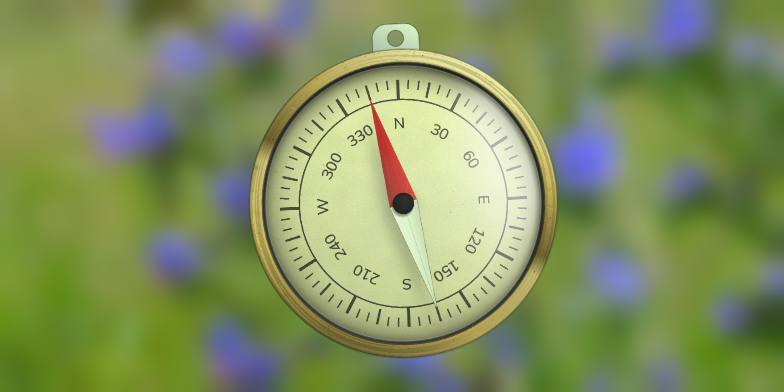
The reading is 345 (°)
